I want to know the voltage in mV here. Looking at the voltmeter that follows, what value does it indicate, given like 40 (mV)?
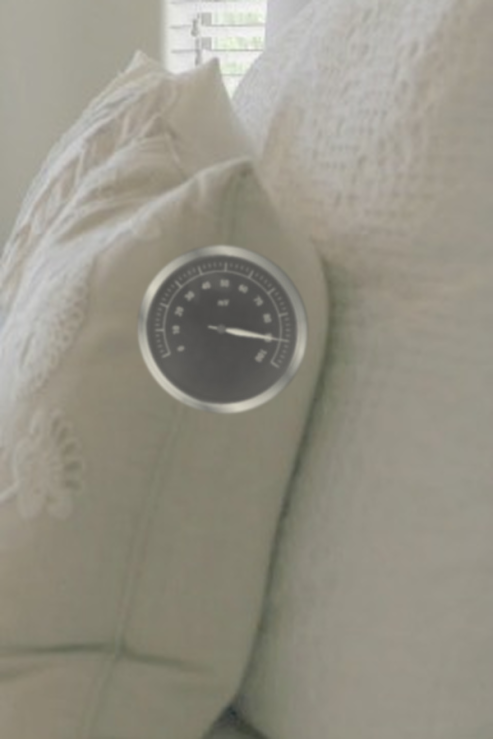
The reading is 90 (mV)
